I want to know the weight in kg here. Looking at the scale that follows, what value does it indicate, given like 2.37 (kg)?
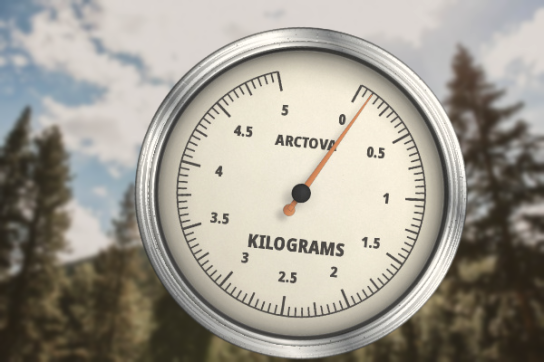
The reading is 0.1 (kg)
